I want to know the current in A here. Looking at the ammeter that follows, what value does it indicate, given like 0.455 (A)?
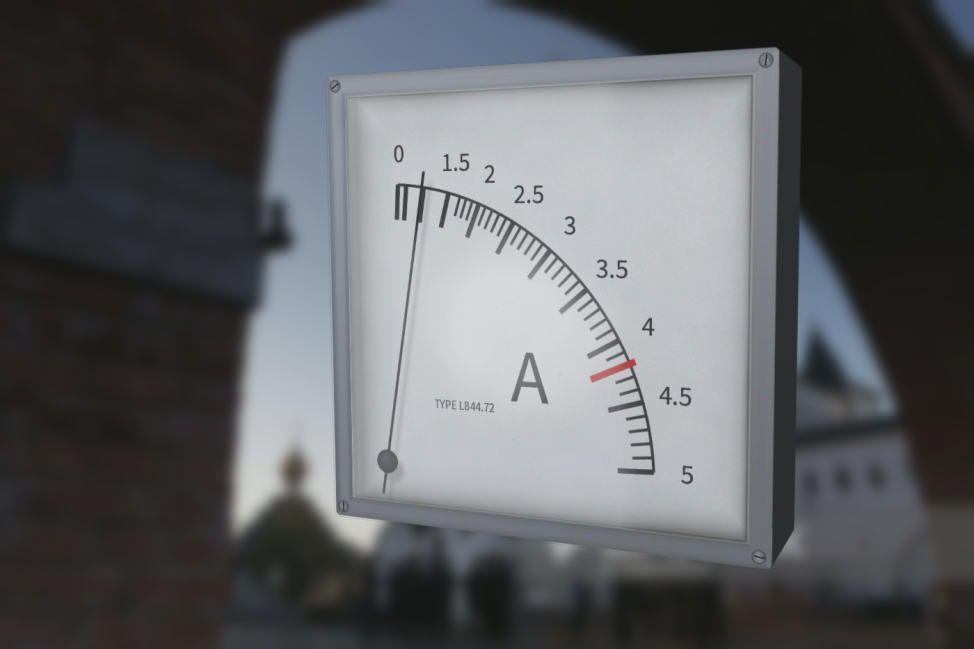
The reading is 1 (A)
